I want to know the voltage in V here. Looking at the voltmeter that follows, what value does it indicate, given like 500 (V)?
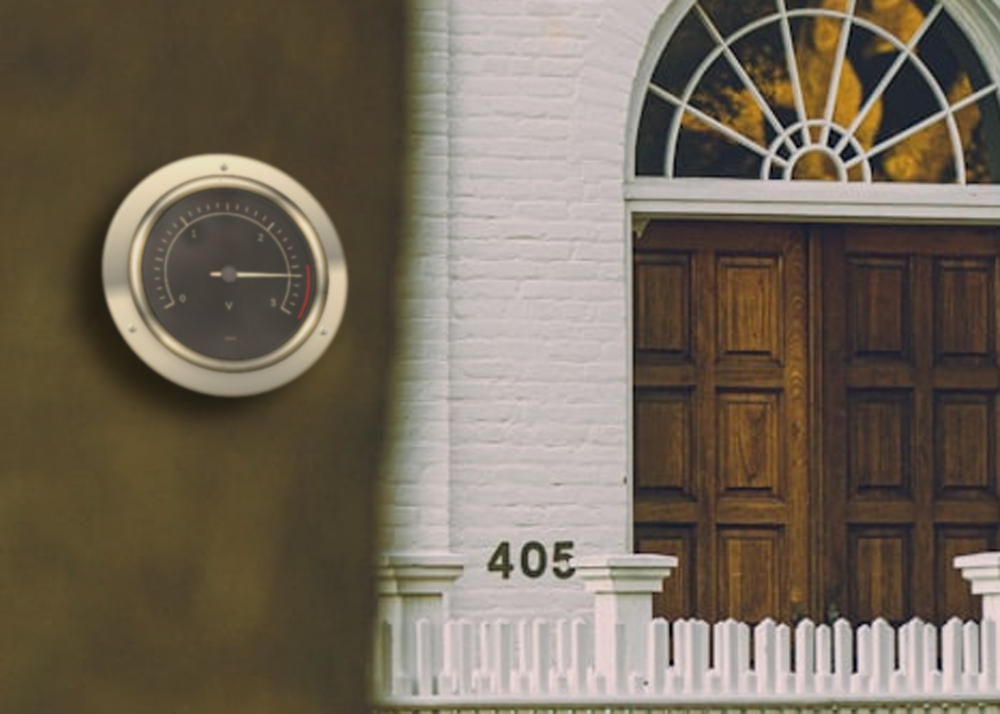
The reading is 2.6 (V)
